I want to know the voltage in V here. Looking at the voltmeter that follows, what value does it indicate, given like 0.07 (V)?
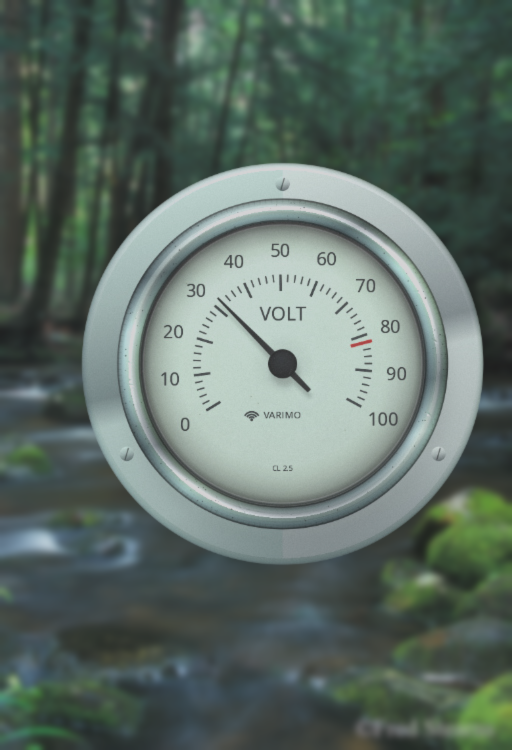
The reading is 32 (V)
